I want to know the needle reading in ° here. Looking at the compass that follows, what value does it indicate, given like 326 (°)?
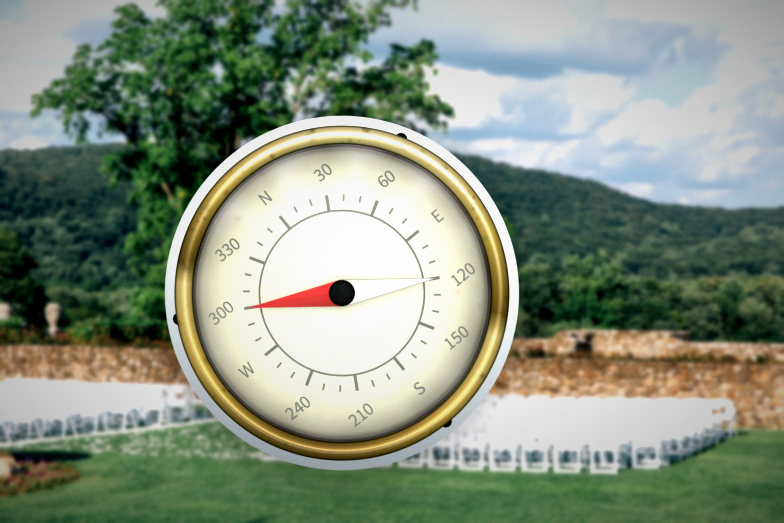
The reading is 300 (°)
